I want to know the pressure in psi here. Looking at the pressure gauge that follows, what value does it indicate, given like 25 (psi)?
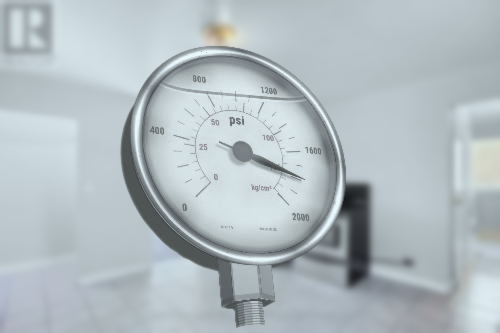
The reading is 1800 (psi)
